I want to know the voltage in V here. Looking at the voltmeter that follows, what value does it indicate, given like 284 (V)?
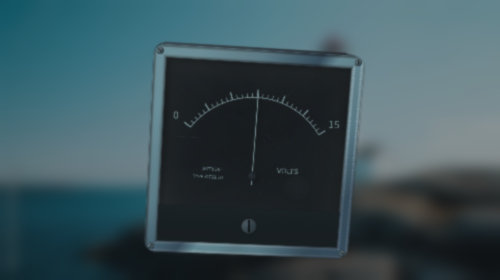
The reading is 7.5 (V)
